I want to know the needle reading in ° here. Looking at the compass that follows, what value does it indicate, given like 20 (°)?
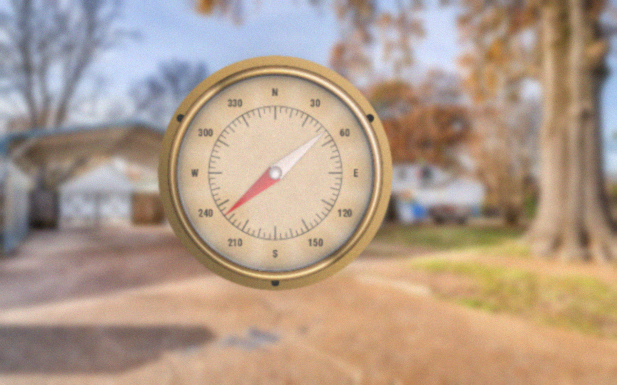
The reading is 230 (°)
